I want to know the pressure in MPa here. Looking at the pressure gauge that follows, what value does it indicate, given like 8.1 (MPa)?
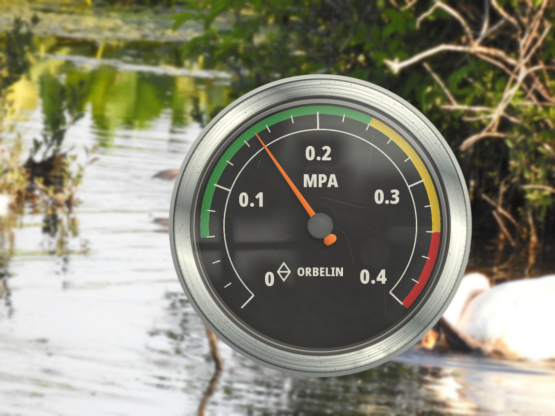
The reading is 0.15 (MPa)
